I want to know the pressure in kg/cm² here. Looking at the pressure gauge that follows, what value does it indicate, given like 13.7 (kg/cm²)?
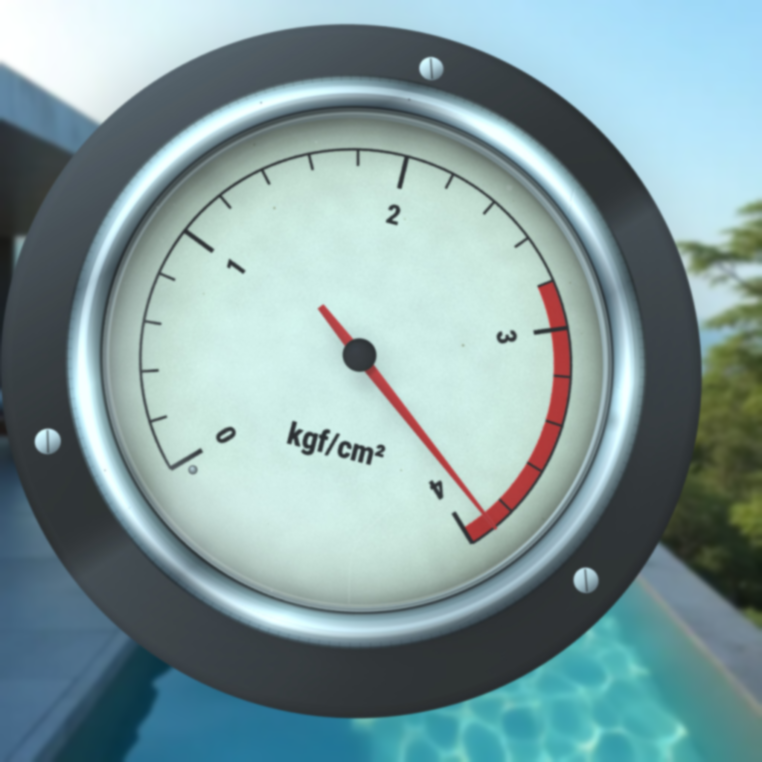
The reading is 3.9 (kg/cm²)
